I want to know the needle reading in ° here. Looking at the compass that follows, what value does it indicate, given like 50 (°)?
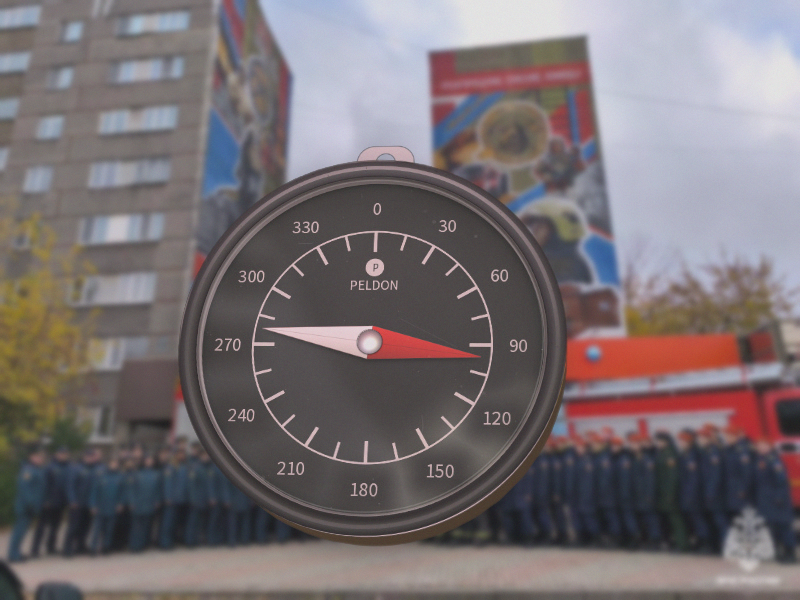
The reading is 97.5 (°)
